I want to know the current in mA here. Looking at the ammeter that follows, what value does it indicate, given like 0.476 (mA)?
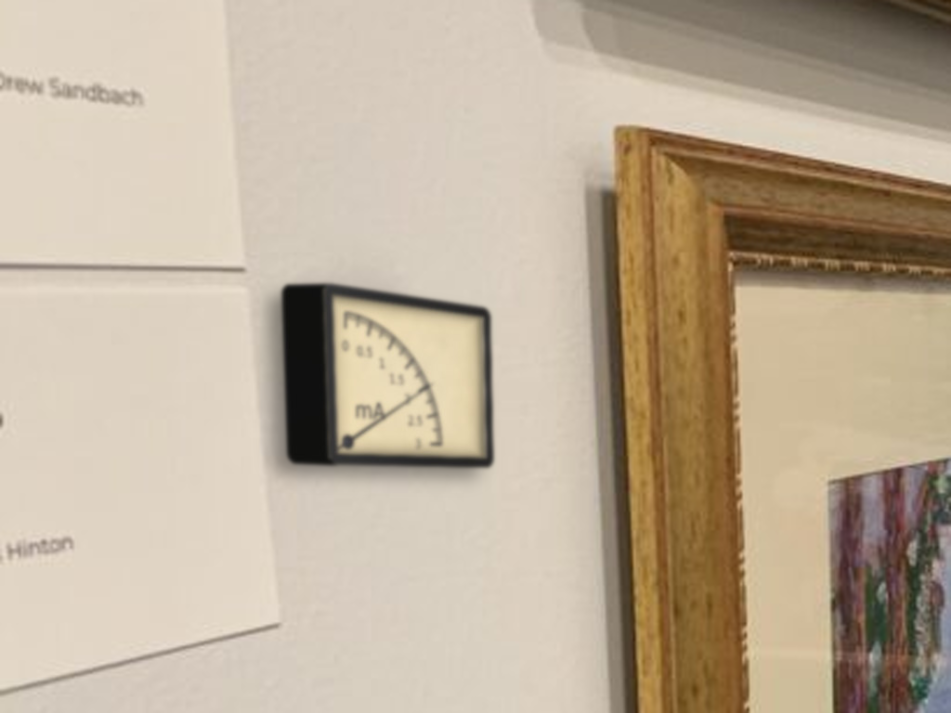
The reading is 2 (mA)
